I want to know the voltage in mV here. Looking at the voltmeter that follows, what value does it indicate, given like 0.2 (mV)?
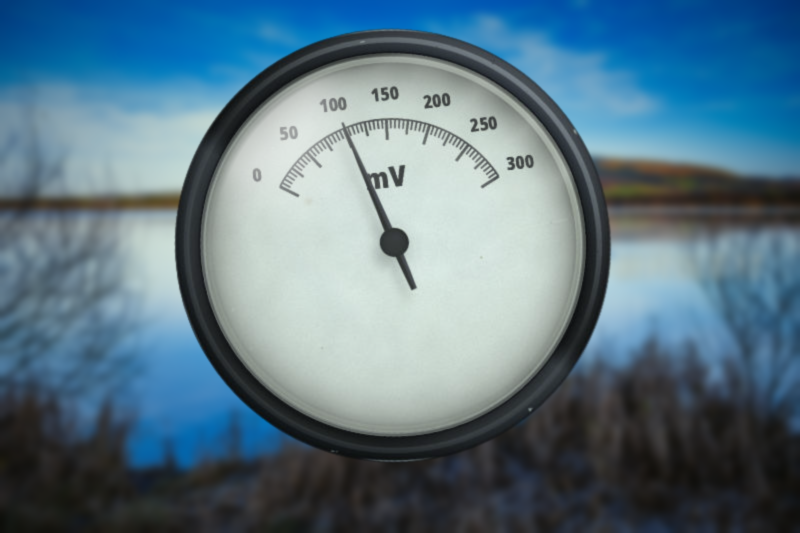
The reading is 100 (mV)
